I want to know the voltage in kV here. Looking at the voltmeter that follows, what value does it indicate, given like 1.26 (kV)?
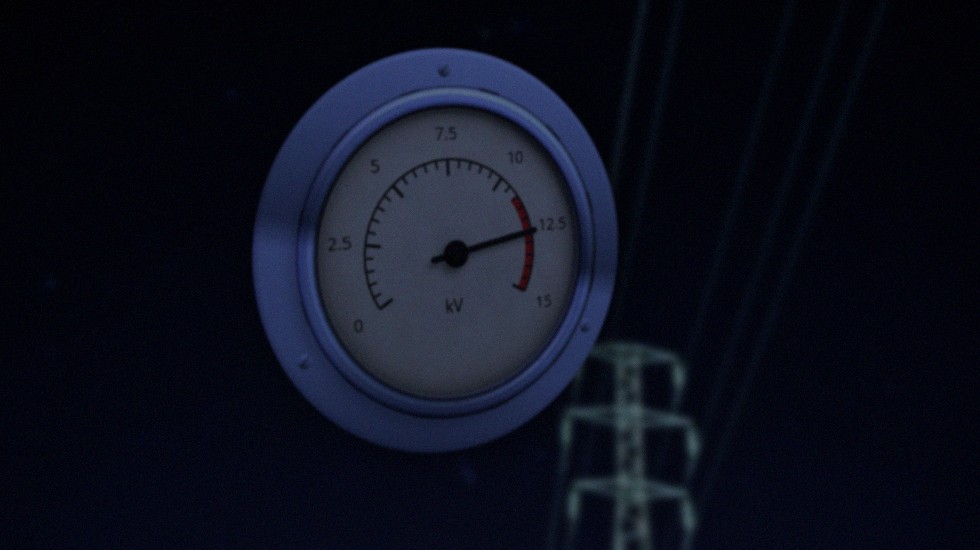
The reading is 12.5 (kV)
